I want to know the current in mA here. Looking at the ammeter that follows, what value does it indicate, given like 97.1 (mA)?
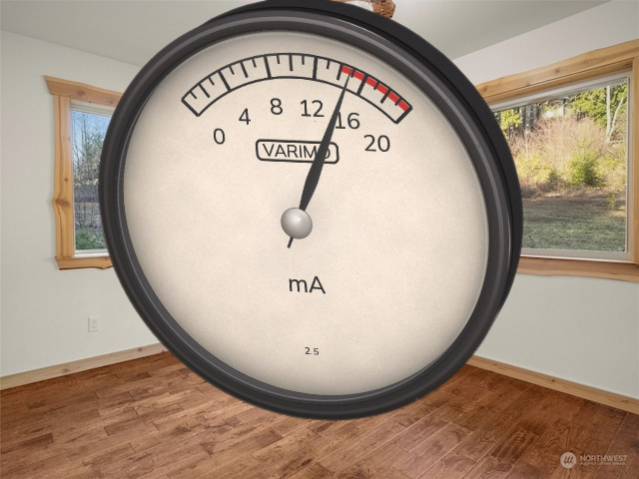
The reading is 15 (mA)
